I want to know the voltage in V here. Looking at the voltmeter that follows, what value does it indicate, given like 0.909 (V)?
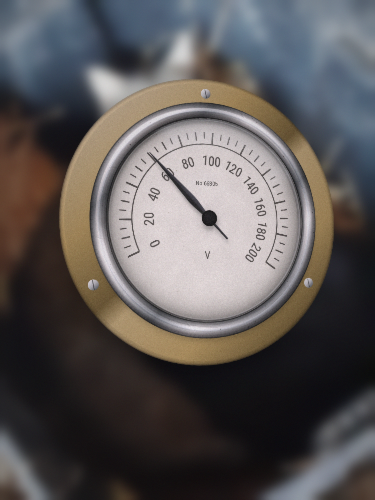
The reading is 60 (V)
